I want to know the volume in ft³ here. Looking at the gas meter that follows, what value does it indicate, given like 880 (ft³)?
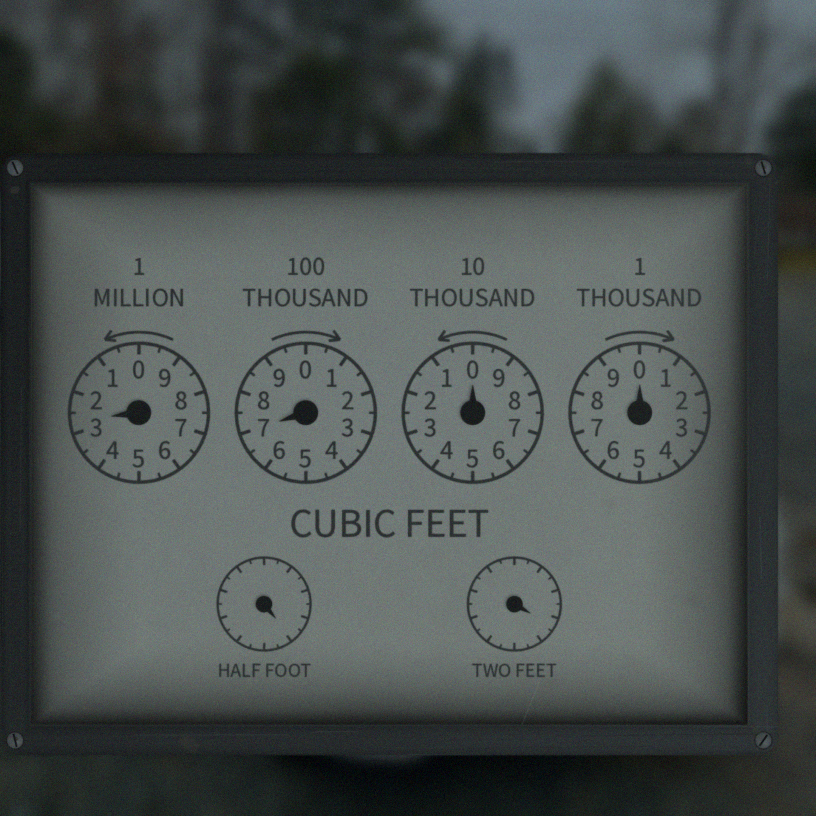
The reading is 270000 (ft³)
